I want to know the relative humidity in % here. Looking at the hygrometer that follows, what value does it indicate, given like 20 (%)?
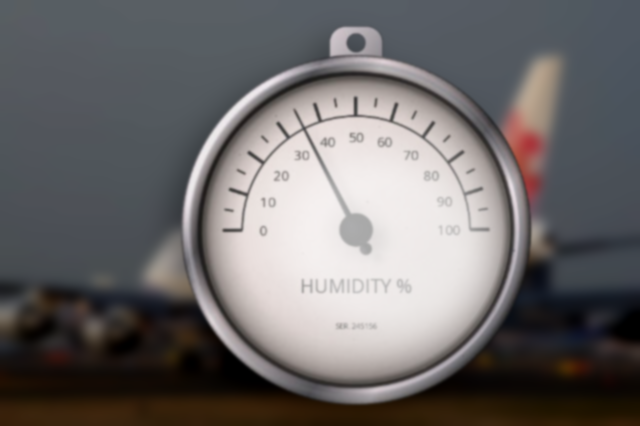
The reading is 35 (%)
